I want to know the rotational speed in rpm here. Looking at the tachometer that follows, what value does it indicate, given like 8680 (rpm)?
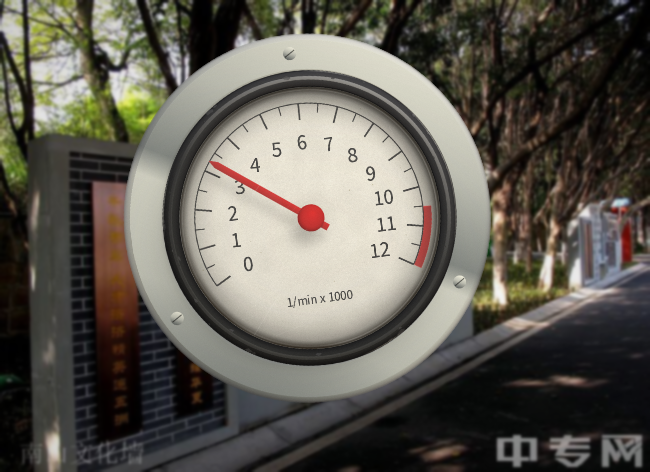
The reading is 3250 (rpm)
